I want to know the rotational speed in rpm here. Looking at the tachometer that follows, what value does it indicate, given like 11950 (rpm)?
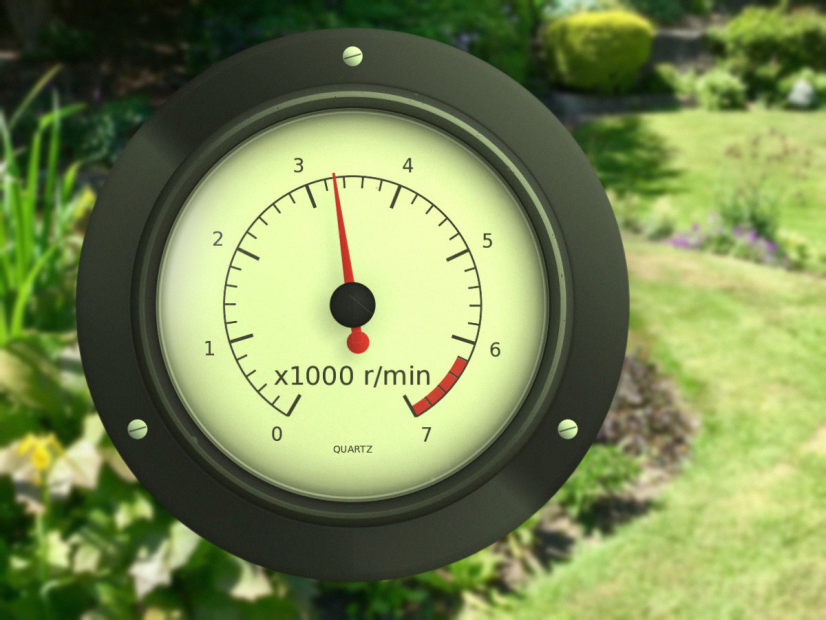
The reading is 3300 (rpm)
